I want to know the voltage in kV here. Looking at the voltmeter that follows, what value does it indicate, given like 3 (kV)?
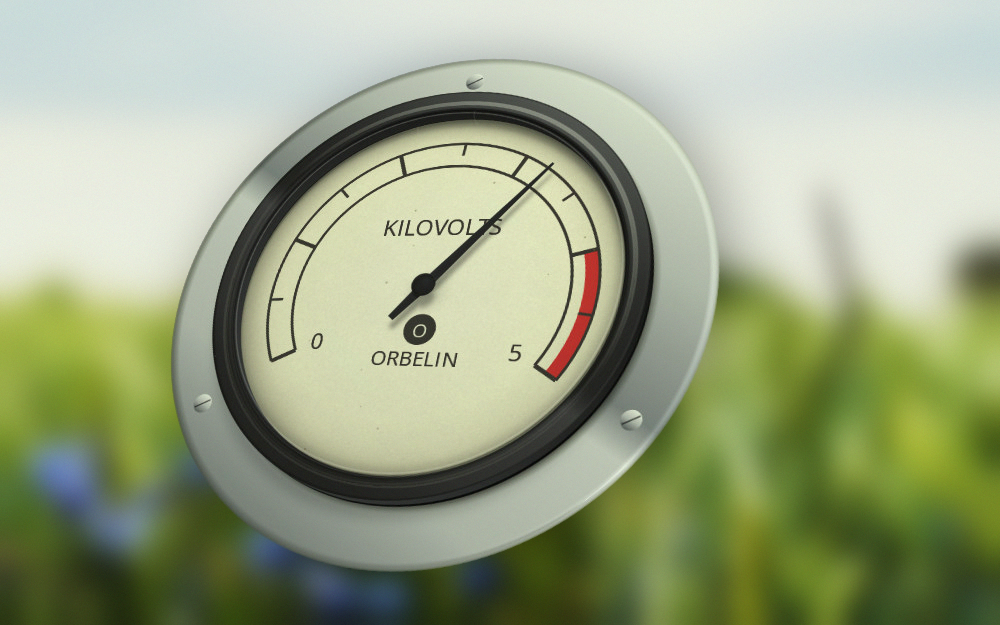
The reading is 3.25 (kV)
